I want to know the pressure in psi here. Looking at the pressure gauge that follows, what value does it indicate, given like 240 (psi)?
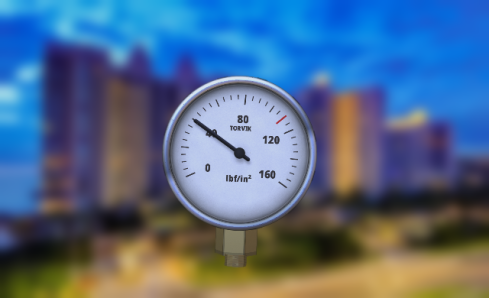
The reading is 40 (psi)
